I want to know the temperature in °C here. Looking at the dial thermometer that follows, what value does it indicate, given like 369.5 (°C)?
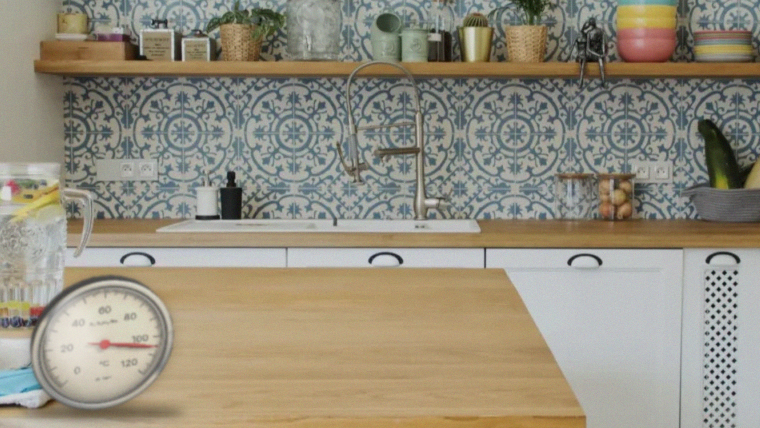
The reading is 105 (°C)
